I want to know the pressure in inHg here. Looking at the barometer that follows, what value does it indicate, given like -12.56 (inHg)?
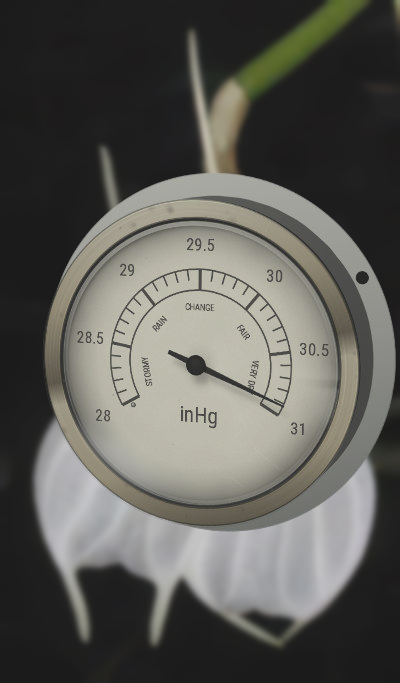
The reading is 30.9 (inHg)
